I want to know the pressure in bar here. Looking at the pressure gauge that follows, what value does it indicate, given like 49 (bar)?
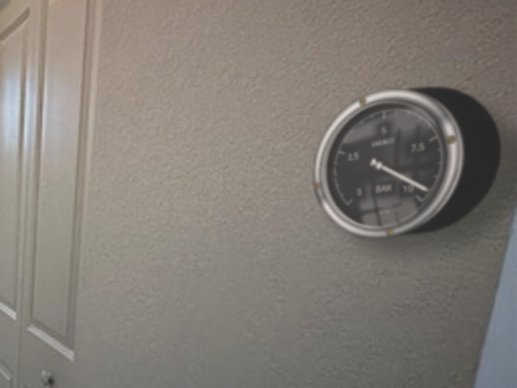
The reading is 9.5 (bar)
